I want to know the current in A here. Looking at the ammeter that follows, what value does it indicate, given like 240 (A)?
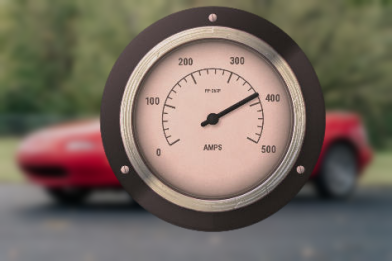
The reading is 380 (A)
